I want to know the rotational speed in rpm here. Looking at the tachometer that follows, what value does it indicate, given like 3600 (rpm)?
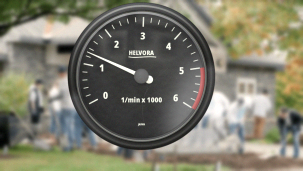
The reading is 1300 (rpm)
